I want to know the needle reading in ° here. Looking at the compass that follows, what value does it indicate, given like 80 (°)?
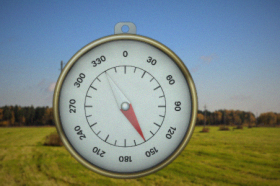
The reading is 150 (°)
